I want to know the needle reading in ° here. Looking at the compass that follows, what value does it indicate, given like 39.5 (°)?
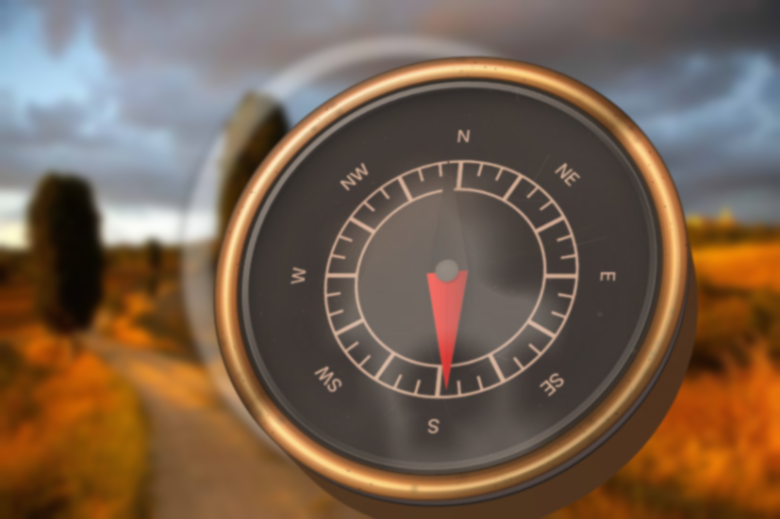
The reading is 175 (°)
